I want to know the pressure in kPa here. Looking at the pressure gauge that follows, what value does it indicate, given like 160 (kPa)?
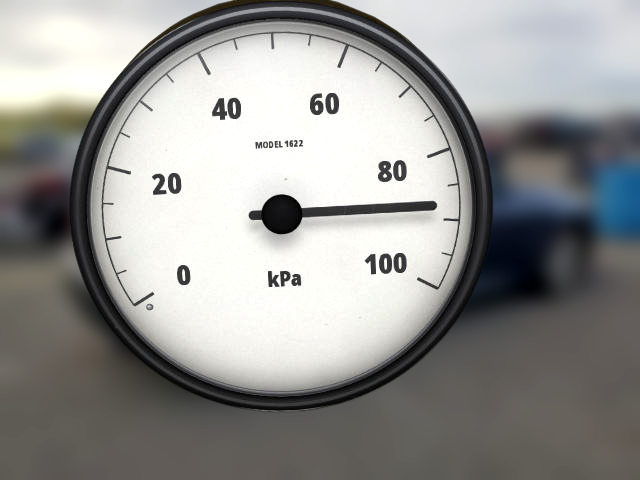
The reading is 87.5 (kPa)
